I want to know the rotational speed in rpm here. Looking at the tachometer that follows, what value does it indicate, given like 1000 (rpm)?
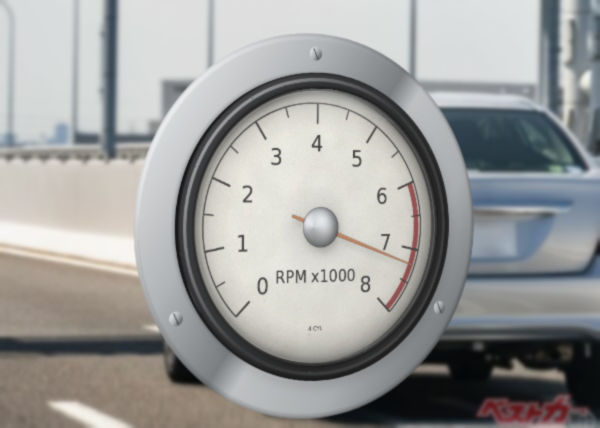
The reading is 7250 (rpm)
